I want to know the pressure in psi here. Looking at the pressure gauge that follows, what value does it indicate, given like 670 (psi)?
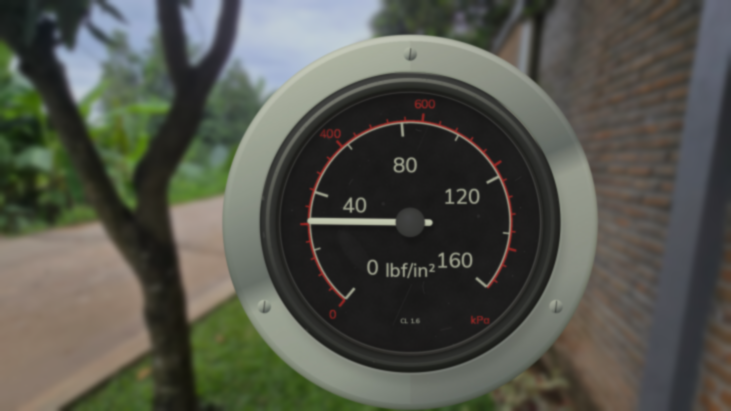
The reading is 30 (psi)
